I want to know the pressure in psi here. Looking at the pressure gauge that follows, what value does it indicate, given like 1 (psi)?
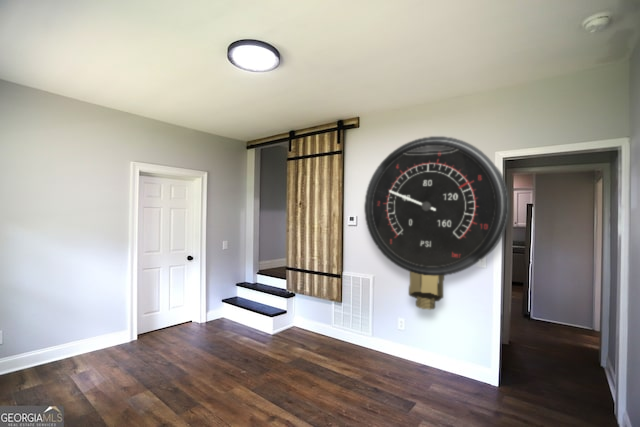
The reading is 40 (psi)
